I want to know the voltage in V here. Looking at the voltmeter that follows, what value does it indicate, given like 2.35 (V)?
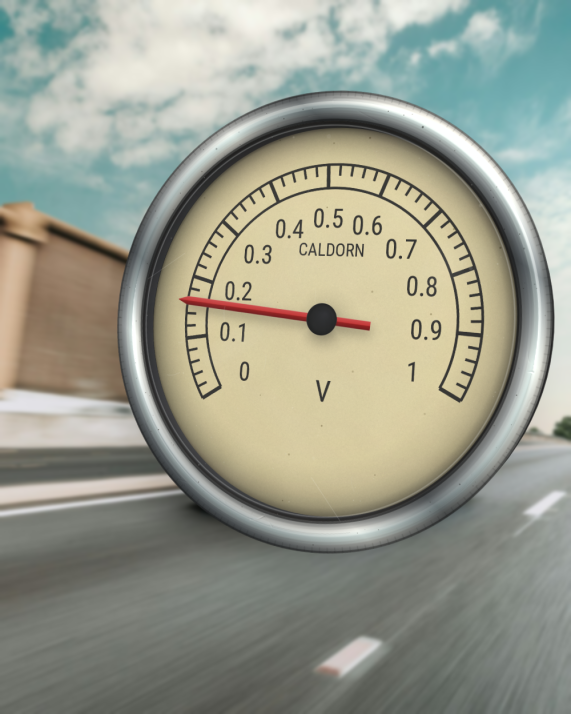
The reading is 0.16 (V)
